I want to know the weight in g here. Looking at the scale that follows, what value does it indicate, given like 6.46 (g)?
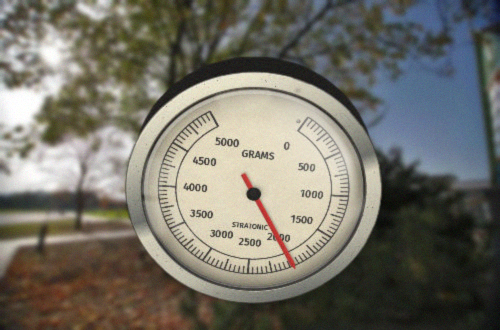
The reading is 2000 (g)
